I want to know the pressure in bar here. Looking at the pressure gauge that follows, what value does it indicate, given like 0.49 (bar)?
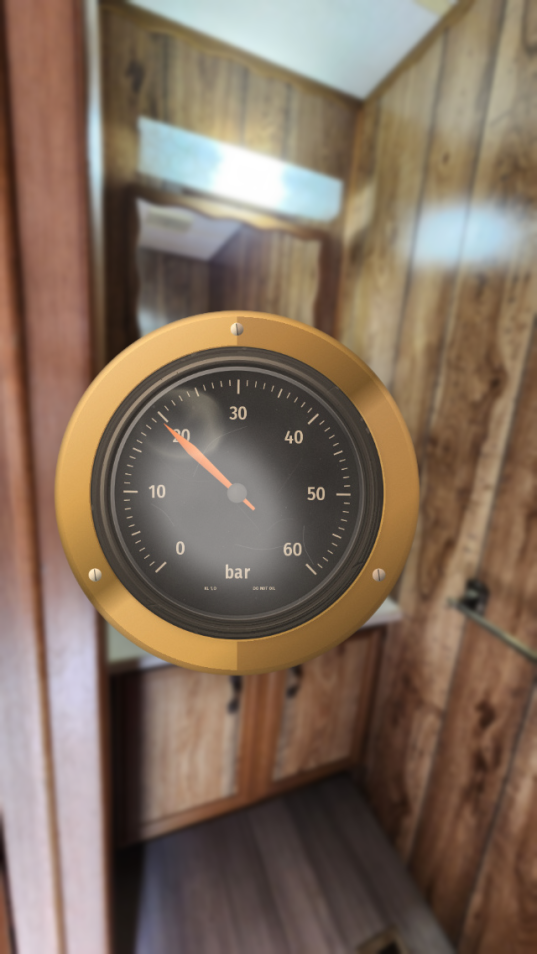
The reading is 19.5 (bar)
